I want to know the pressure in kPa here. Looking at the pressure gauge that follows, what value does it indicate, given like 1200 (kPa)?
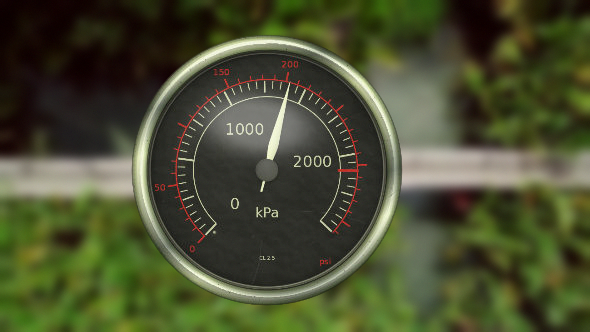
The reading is 1400 (kPa)
